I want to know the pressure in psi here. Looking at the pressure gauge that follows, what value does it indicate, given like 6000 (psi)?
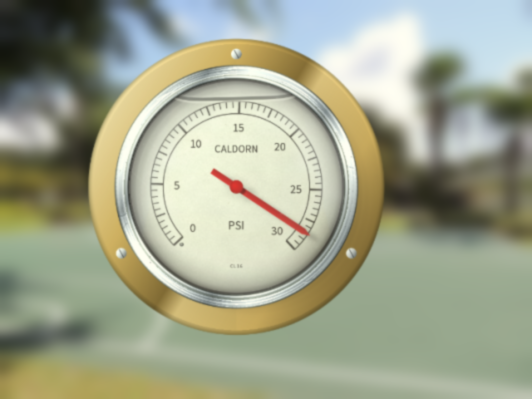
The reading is 28.5 (psi)
